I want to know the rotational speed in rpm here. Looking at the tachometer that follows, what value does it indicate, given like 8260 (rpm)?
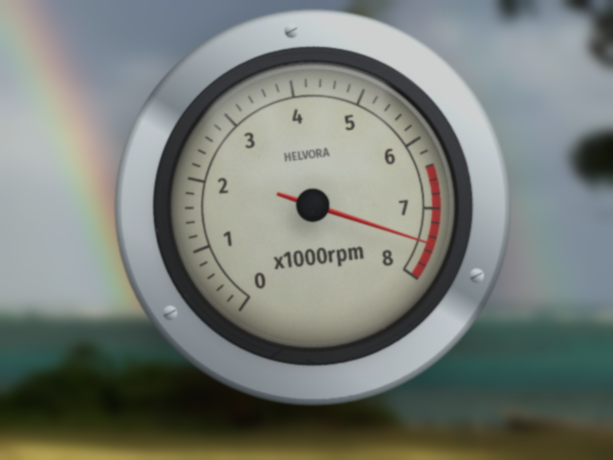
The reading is 7500 (rpm)
